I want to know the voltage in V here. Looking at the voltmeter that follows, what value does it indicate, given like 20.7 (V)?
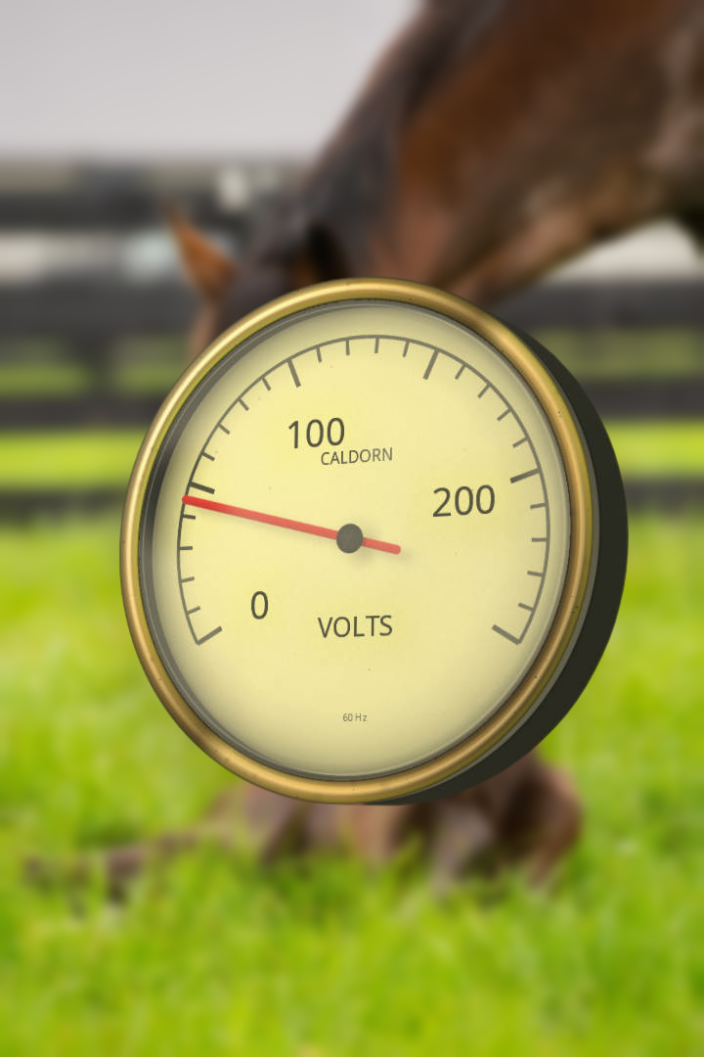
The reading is 45 (V)
